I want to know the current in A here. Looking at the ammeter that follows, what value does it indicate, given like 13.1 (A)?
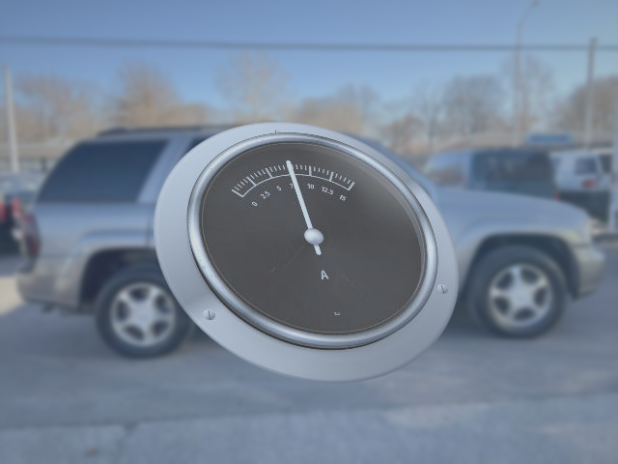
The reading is 7.5 (A)
